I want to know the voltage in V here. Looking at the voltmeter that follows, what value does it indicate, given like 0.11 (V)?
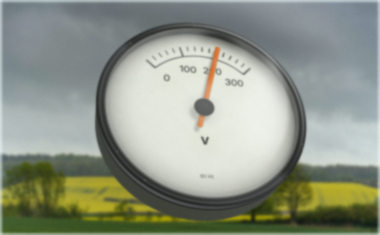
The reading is 200 (V)
